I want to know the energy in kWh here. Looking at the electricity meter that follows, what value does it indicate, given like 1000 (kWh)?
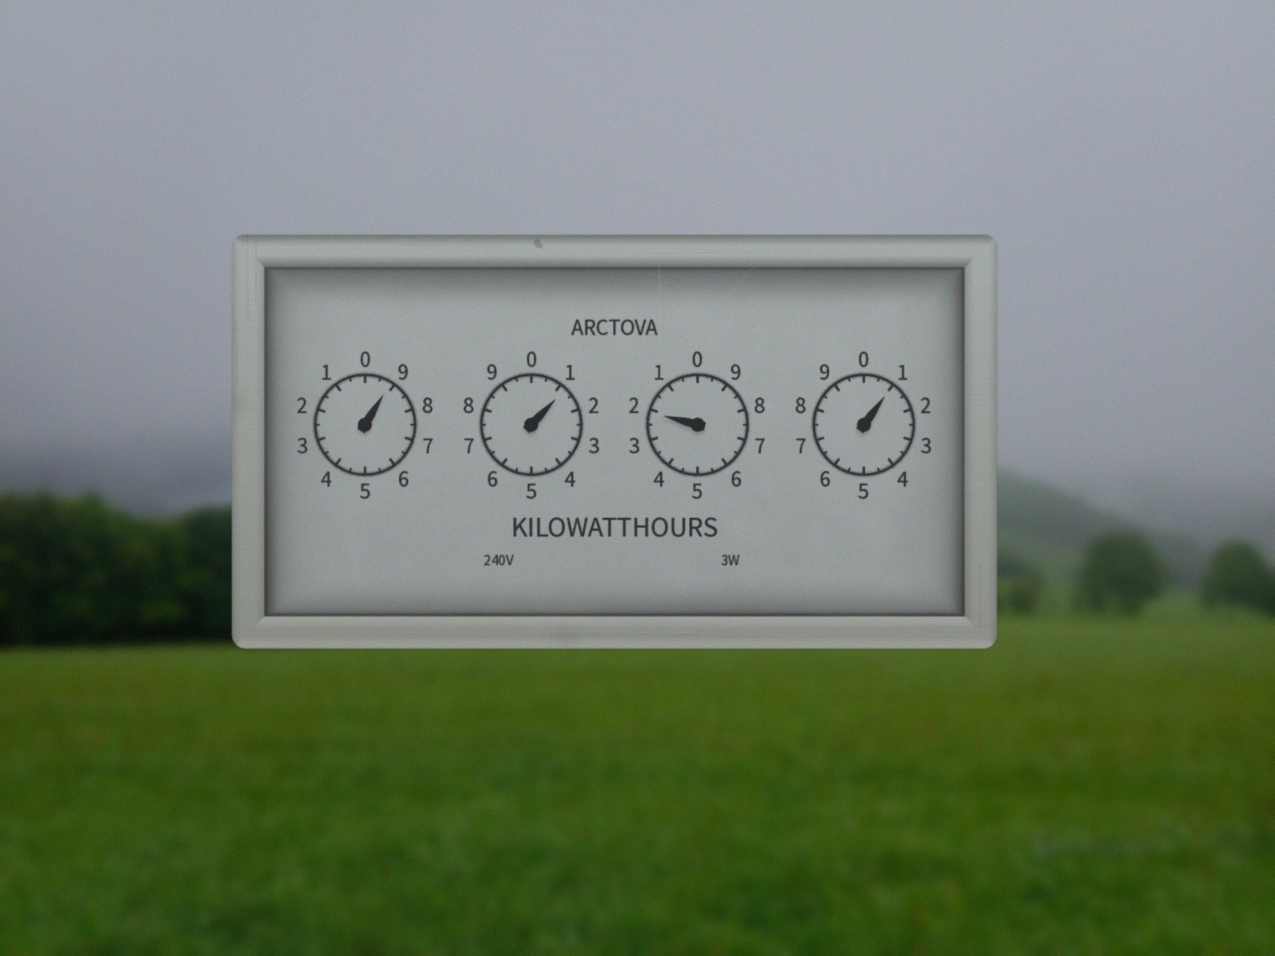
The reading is 9121 (kWh)
